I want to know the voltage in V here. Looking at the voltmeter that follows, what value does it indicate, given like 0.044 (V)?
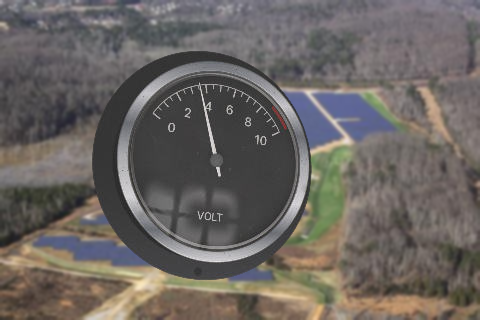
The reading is 3.5 (V)
